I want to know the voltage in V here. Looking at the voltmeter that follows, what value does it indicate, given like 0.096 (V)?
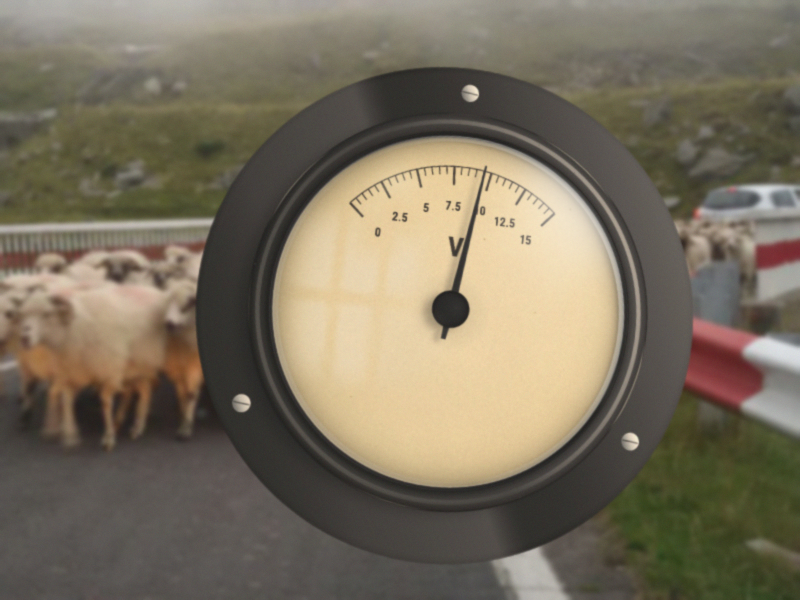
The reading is 9.5 (V)
